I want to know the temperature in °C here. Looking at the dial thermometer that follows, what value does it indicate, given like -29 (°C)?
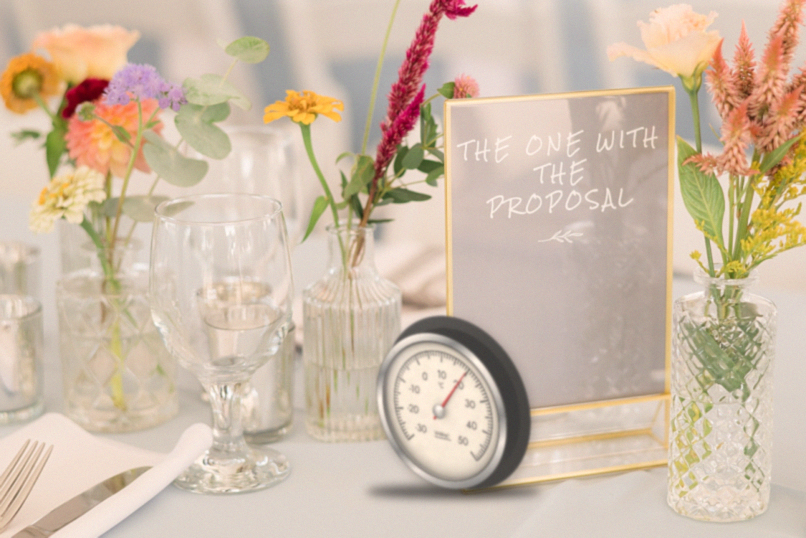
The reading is 20 (°C)
